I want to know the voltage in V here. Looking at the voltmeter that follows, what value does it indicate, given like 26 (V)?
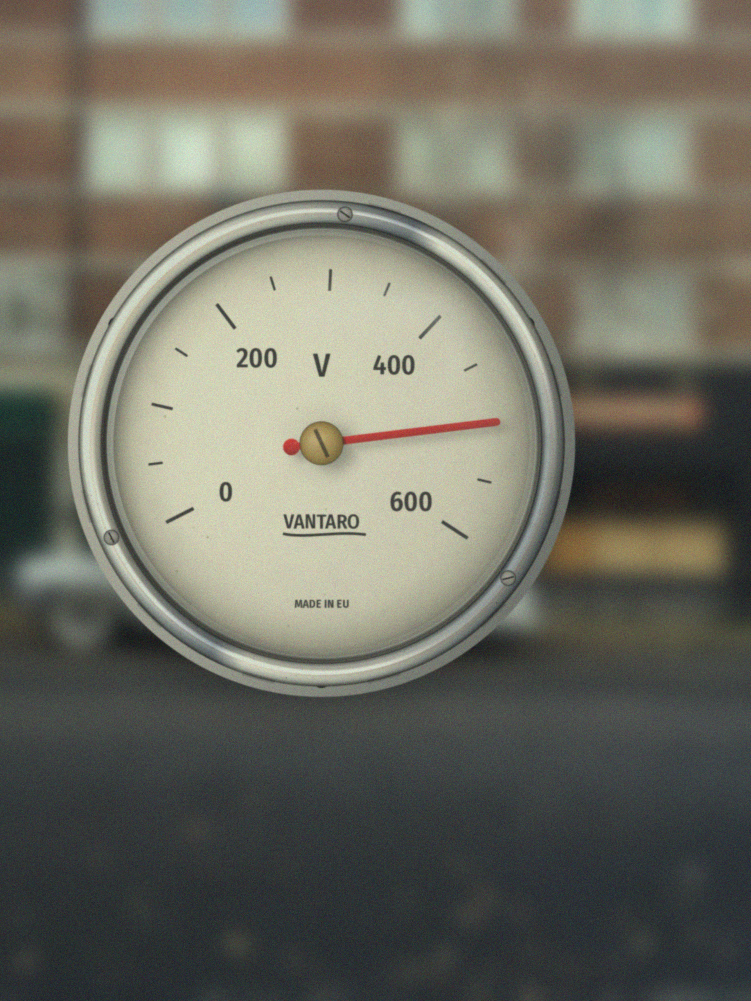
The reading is 500 (V)
